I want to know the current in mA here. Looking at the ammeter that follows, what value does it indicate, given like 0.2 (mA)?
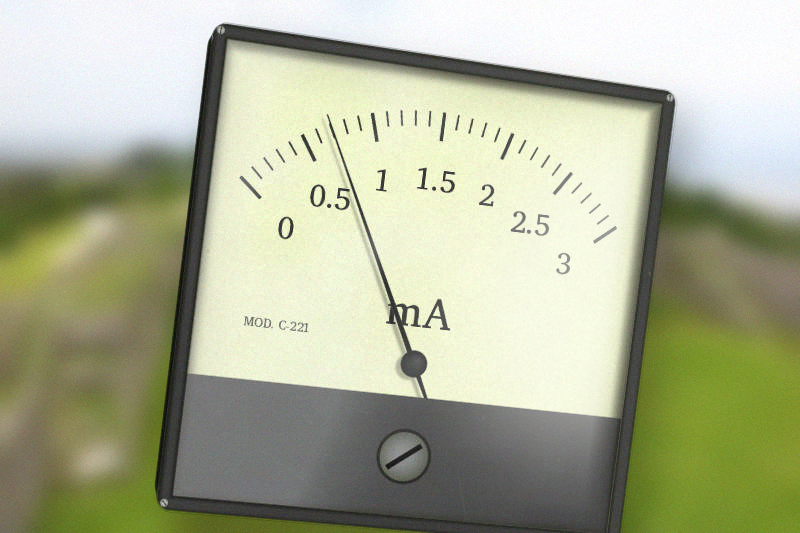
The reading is 0.7 (mA)
